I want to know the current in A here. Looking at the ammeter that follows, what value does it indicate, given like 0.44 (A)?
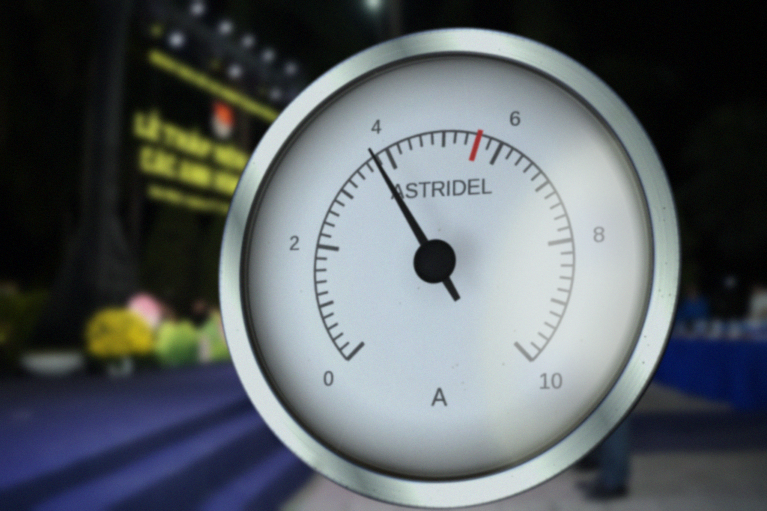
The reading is 3.8 (A)
